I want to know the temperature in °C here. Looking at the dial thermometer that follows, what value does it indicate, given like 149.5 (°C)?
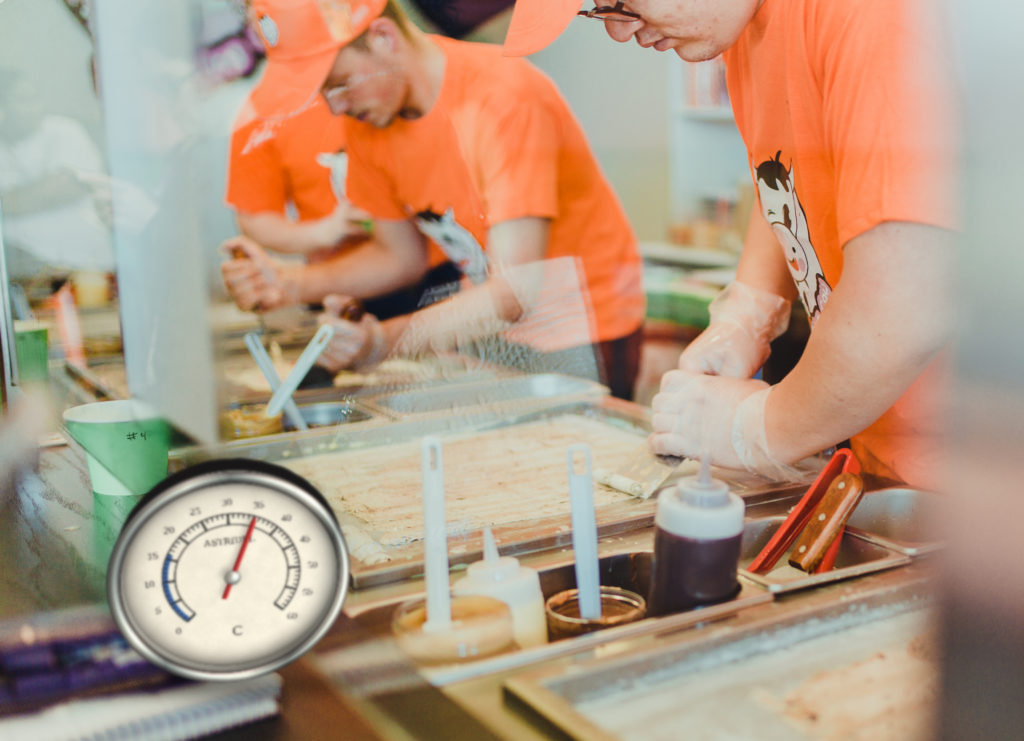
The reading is 35 (°C)
